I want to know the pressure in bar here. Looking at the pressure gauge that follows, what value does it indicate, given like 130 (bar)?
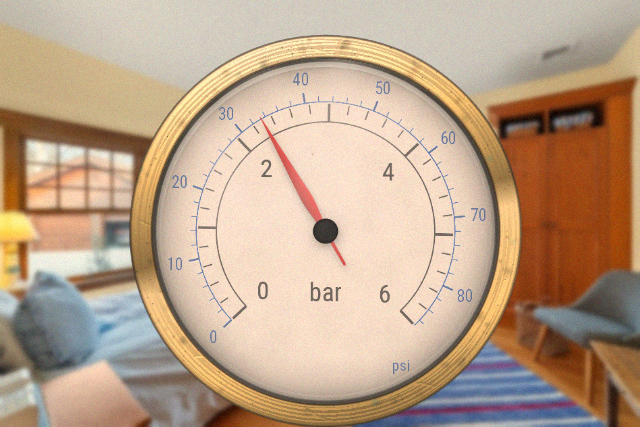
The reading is 2.3 (bar)
